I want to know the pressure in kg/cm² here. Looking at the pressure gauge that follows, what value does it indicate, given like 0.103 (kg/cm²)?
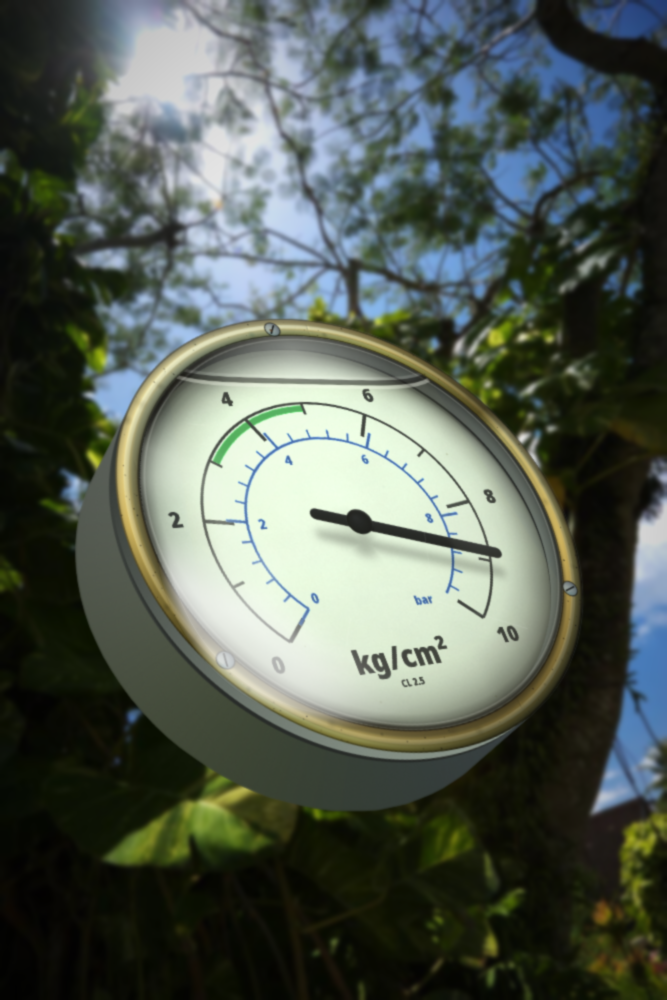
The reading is 9 (kg/cm²)
